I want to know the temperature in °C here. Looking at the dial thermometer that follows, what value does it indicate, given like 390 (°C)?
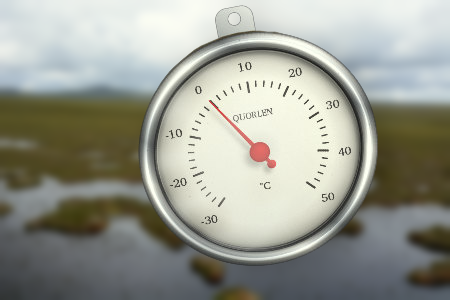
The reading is 0 (°C)
